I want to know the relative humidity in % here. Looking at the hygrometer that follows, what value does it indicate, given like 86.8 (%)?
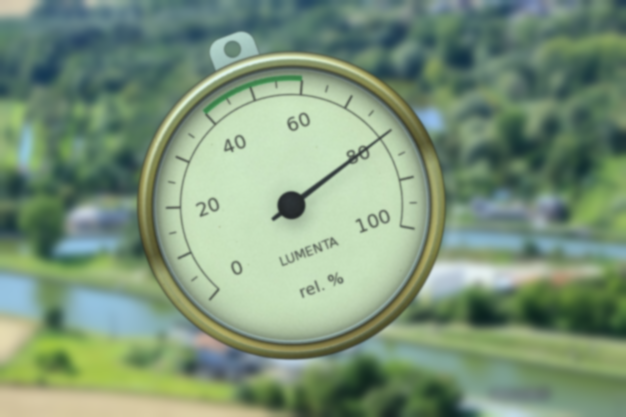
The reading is 80 (%)
